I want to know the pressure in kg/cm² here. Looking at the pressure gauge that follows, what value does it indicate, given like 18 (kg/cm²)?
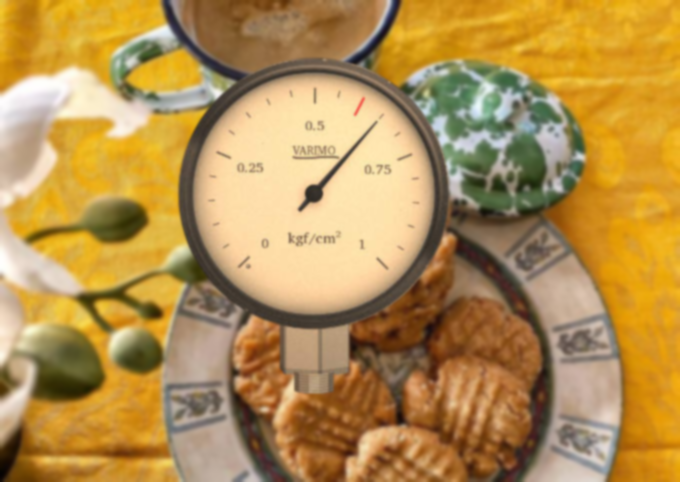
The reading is 0.65 (kg/cm²)
